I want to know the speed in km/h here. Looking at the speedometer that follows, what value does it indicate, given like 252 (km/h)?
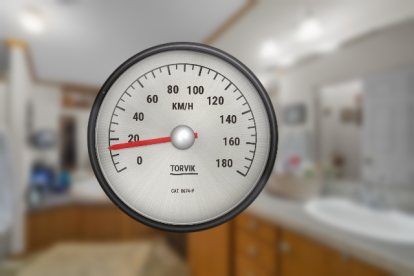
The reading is 15 (km/h)
